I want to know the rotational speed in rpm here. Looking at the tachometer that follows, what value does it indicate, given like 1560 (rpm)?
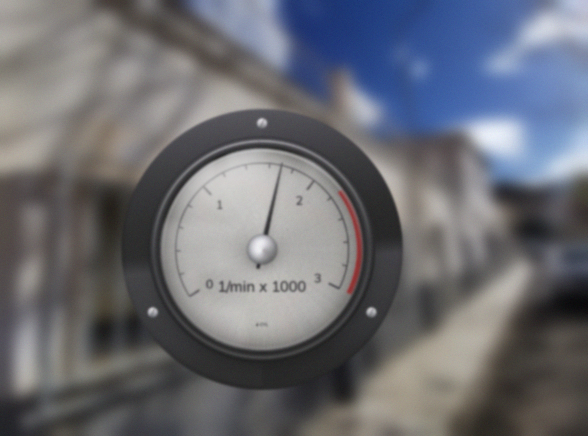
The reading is 1700 (rpm)
